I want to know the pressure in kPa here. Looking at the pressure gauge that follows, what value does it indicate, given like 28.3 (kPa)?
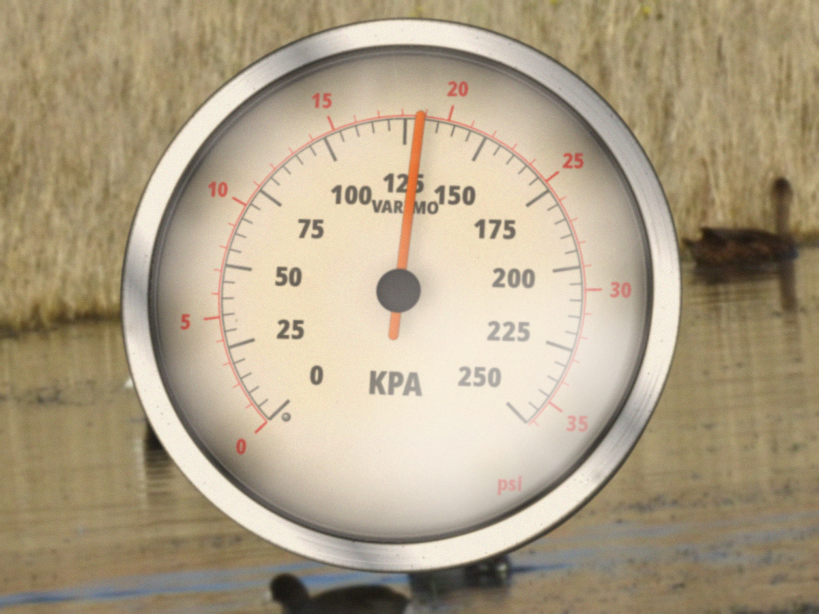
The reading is 130 (kPa)
